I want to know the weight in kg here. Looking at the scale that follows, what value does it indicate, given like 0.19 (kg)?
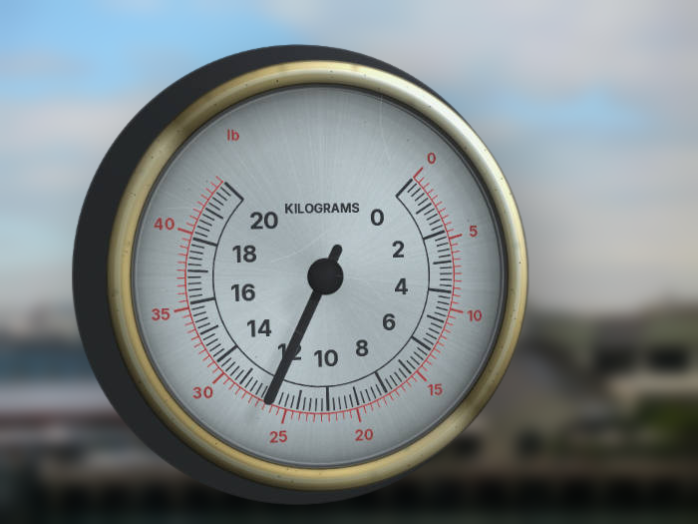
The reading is 12 (kg)
